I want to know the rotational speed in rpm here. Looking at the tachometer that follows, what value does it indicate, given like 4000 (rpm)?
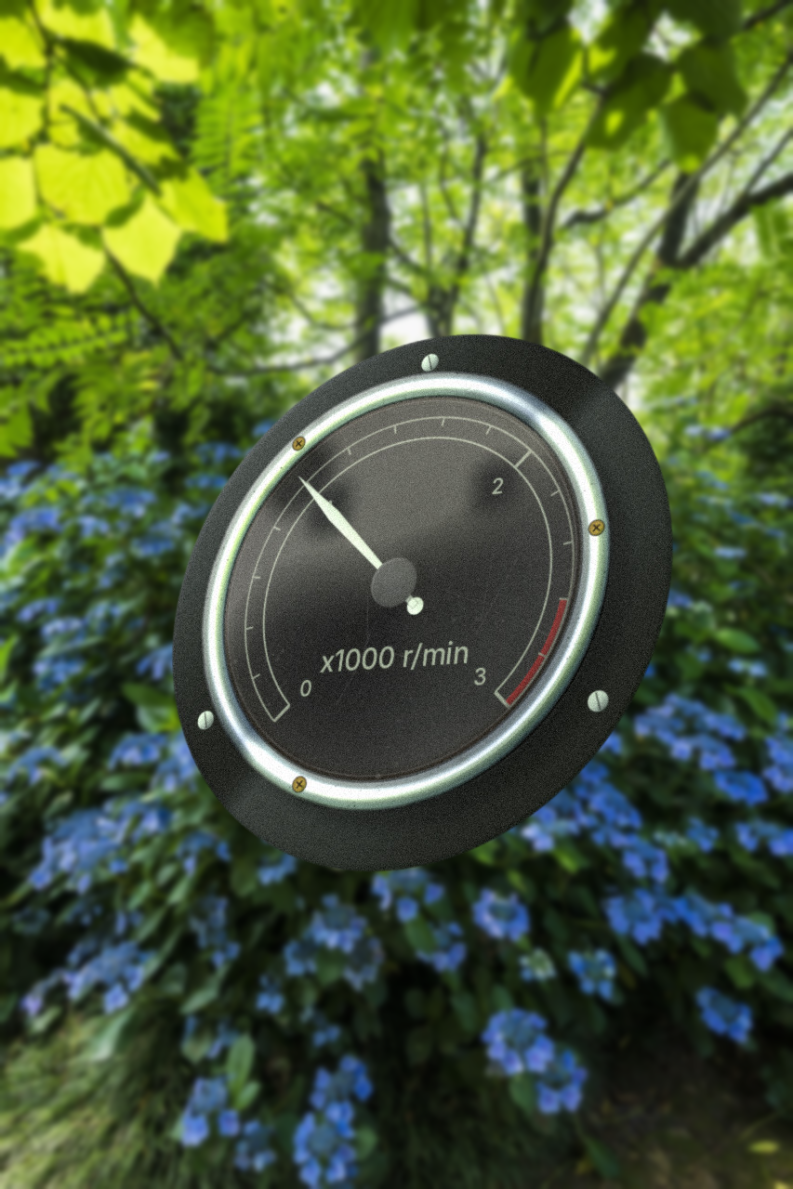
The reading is 1000 (rpm)
